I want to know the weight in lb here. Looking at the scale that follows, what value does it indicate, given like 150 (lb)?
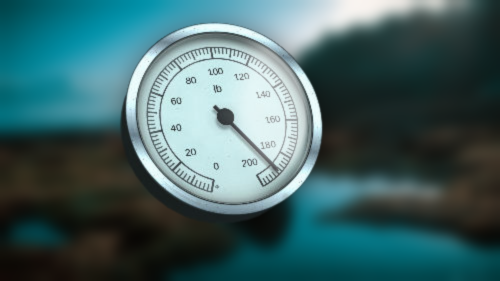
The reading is 190 (lb)
